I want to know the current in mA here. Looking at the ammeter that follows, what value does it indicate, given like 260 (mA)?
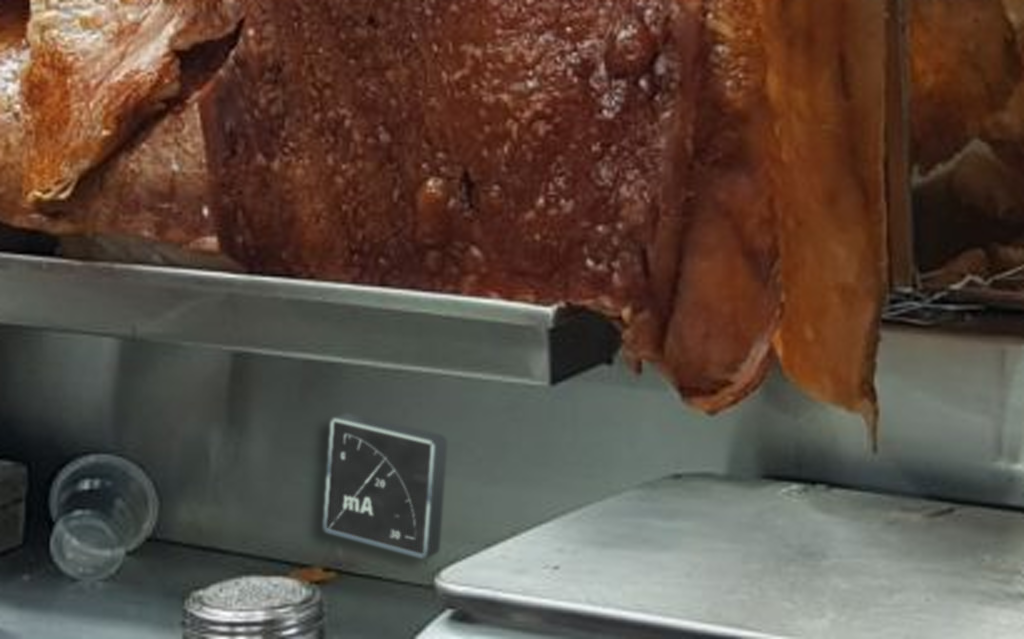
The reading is 17.5 (mA)
